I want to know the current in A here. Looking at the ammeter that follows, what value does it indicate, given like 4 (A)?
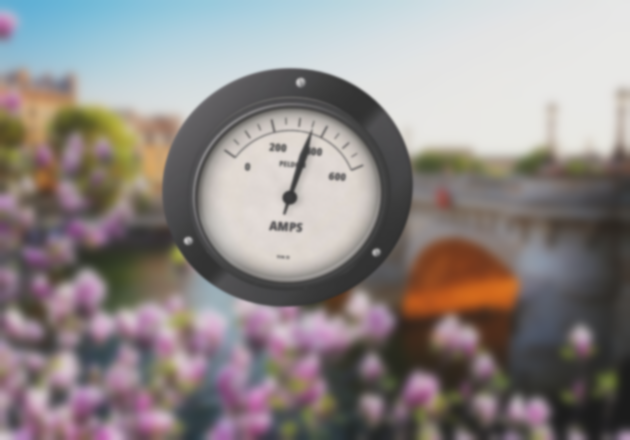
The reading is 350 (A)
